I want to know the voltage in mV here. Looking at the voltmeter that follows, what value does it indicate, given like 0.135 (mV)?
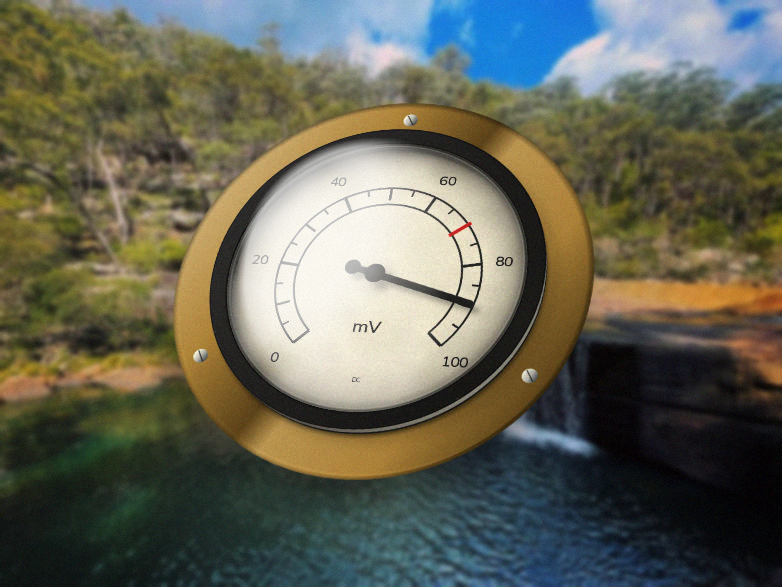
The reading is 90 (mV)
